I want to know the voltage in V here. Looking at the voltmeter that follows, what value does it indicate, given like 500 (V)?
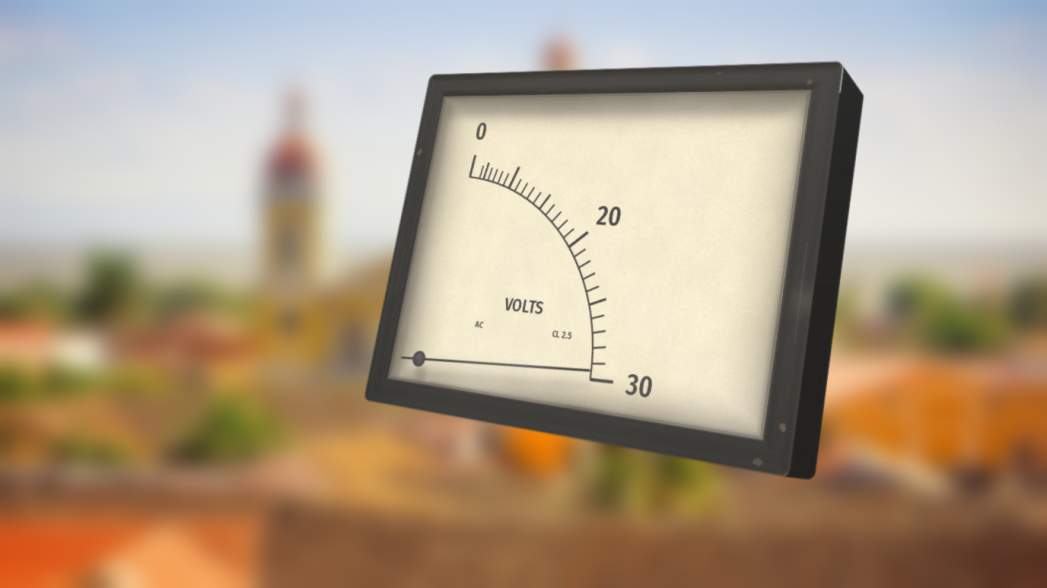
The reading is 29.5 (V)
